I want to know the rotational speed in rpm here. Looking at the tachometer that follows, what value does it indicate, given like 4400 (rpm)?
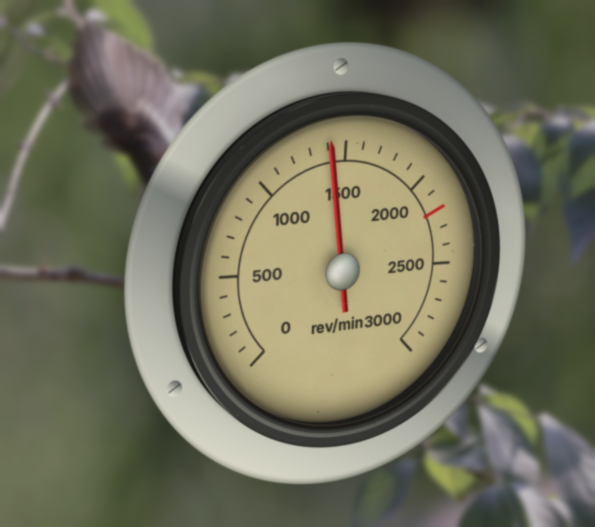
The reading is 1400 (rpm)
